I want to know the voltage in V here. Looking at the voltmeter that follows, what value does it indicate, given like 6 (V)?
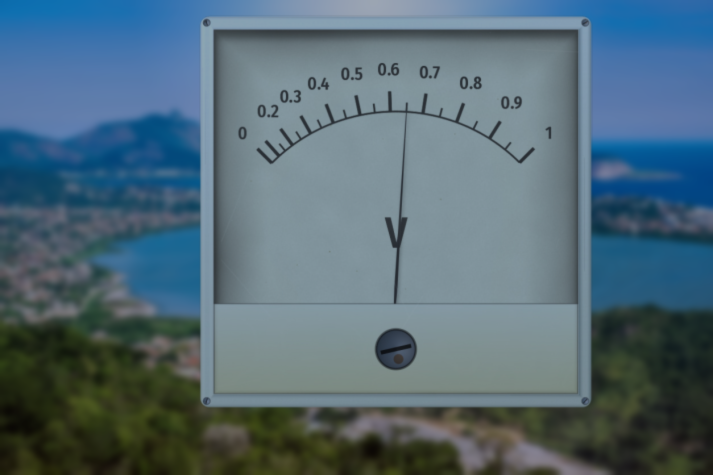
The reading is 0.65 (V)
